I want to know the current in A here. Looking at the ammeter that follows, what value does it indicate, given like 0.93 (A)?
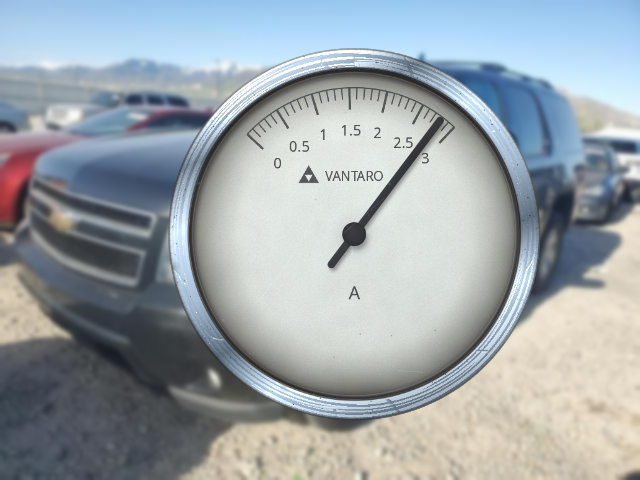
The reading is 2.8 (A)
